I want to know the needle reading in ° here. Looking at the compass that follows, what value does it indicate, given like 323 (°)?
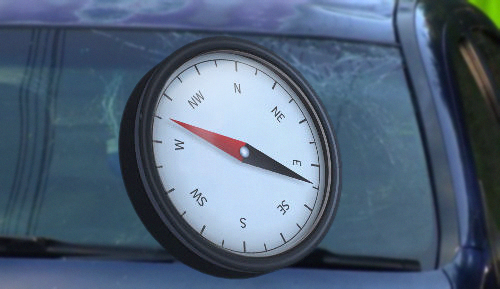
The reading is 285 (°)
